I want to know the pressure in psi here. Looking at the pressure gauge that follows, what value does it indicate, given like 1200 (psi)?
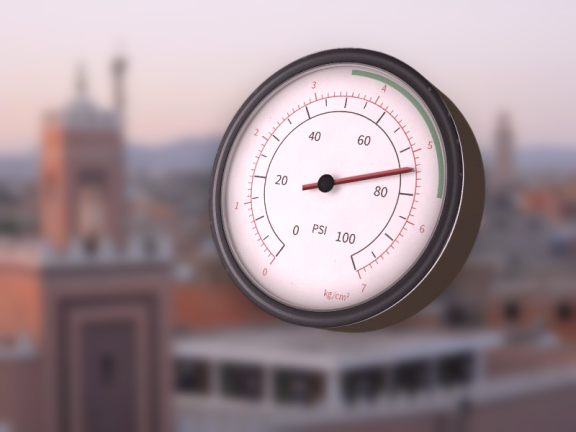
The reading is 75 (psi)
